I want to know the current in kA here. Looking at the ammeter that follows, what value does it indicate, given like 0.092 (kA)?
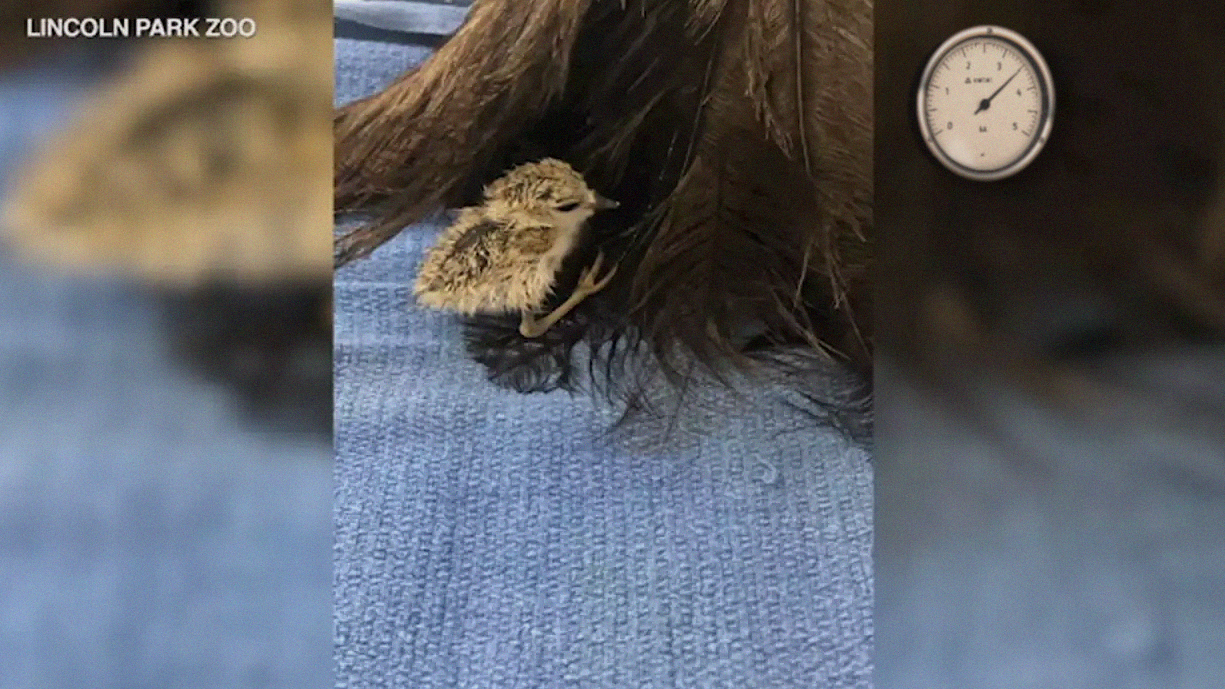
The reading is 3.5 (kA)
